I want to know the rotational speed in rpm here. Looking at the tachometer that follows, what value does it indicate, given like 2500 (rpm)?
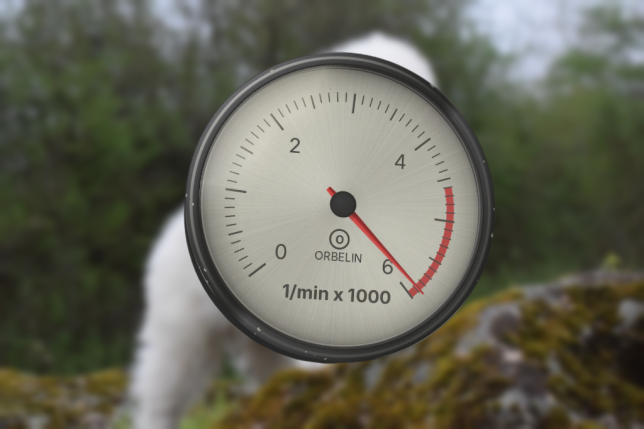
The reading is 5900 (rpm)
